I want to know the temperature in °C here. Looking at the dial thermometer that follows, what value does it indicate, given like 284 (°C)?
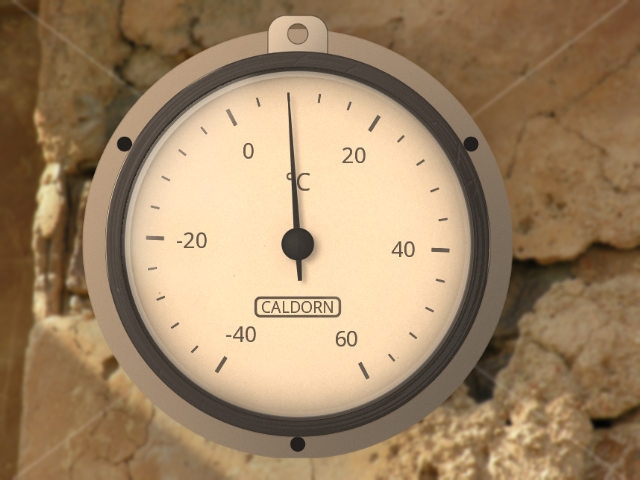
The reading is 8 (°C)
